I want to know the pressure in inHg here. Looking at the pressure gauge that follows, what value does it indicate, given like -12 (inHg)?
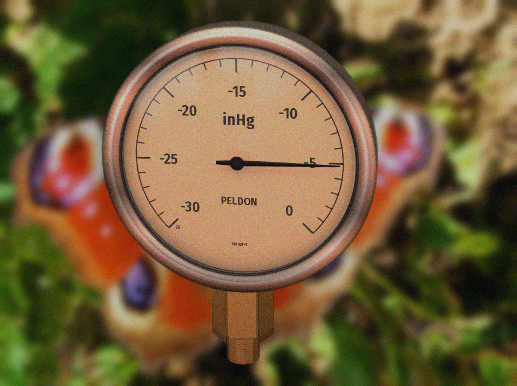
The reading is -5 (inHg)
